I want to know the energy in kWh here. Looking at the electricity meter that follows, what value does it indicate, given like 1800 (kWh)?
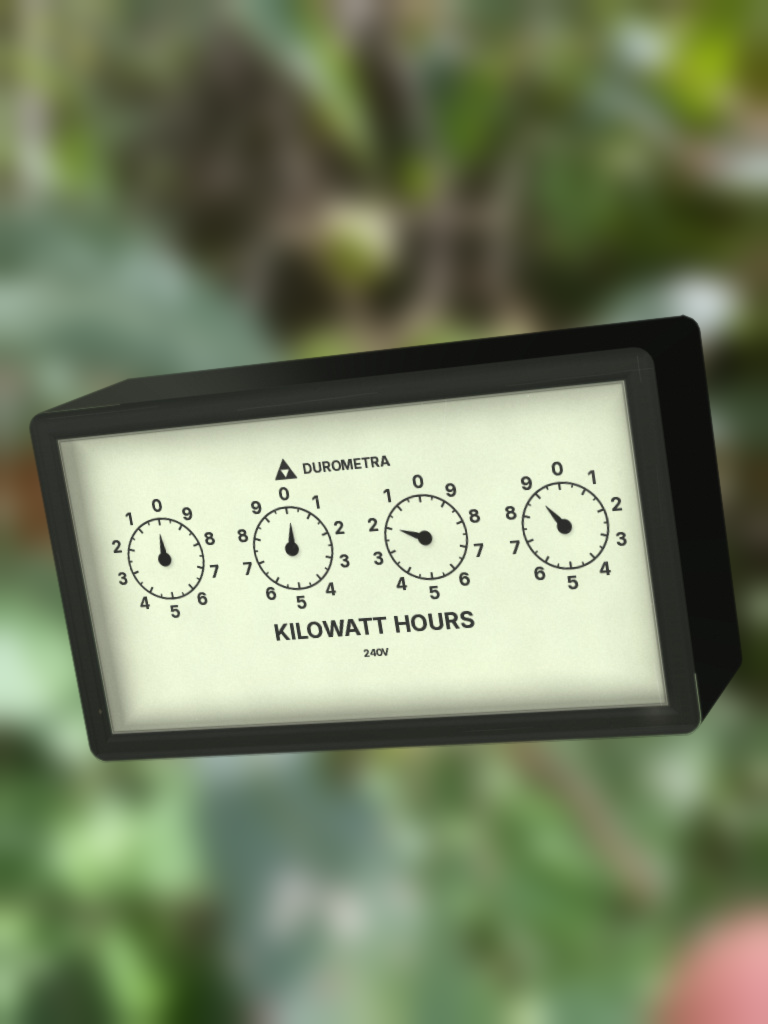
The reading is 19 (kWh)
